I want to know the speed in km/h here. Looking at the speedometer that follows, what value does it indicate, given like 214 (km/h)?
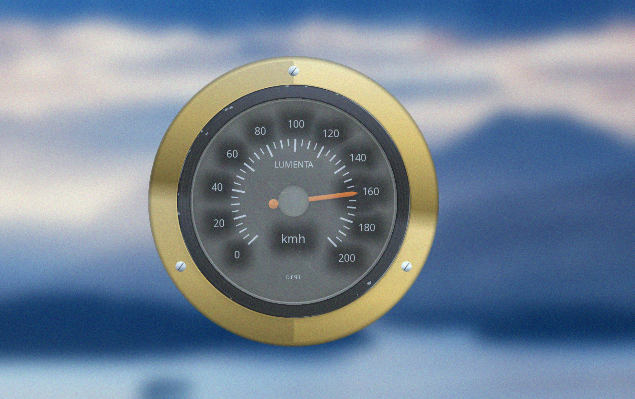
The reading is 160 (km/h)
